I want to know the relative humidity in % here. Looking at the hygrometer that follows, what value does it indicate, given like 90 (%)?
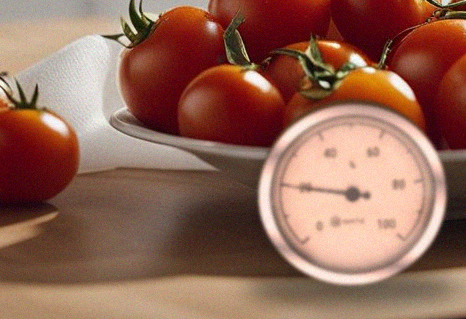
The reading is 20 (%)
